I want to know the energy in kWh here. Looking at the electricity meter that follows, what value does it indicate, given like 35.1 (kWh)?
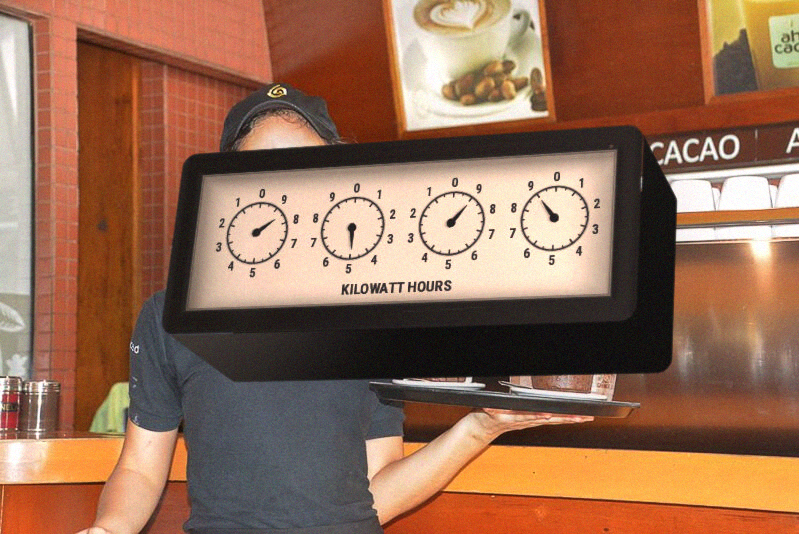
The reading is 8489 (kWh)
